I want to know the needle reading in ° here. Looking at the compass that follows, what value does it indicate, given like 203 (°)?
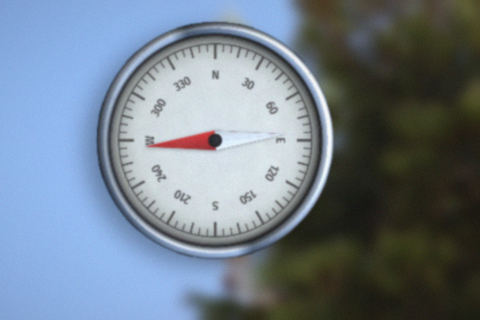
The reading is 265 (°)
